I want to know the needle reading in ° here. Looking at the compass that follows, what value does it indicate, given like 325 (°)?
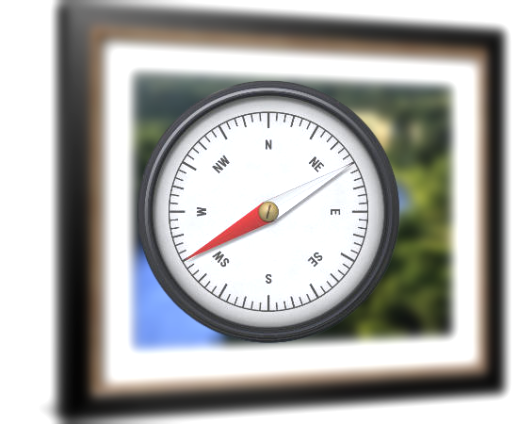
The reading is 240 (°)
